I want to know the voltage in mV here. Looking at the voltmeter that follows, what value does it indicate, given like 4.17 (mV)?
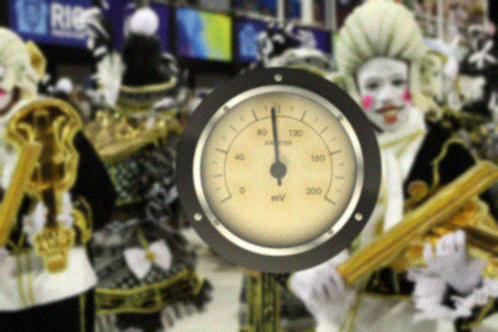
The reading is 95 (mV)
